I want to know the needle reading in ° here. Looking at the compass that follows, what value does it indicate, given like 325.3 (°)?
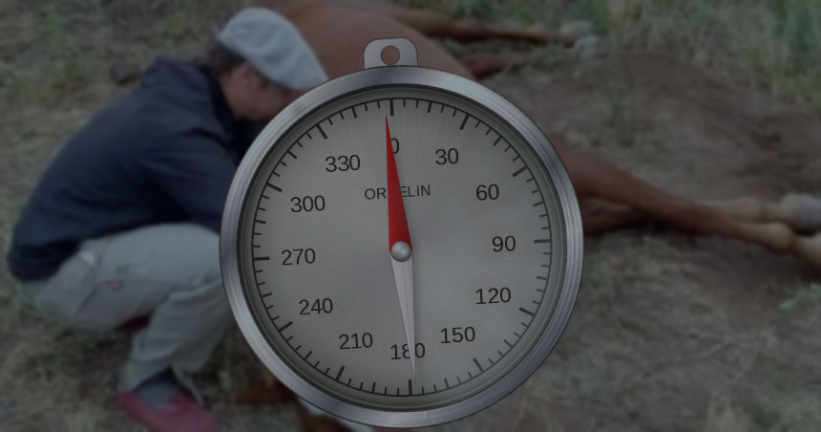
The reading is 357.5 (°)
